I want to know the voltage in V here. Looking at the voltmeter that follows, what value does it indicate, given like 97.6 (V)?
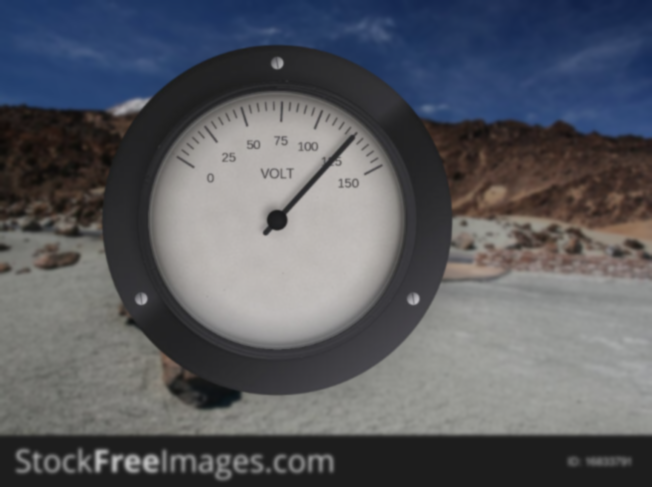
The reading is 125 (V)
